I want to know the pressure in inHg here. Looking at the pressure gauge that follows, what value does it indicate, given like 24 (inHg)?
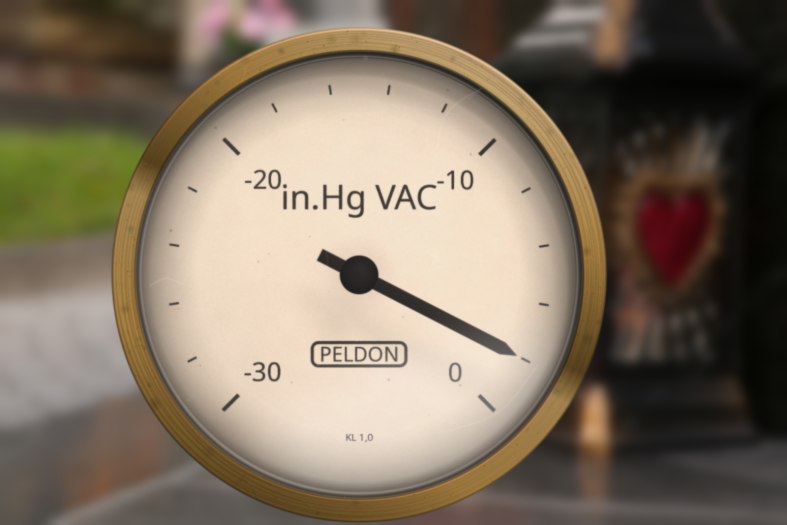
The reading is -2 (inHg)
